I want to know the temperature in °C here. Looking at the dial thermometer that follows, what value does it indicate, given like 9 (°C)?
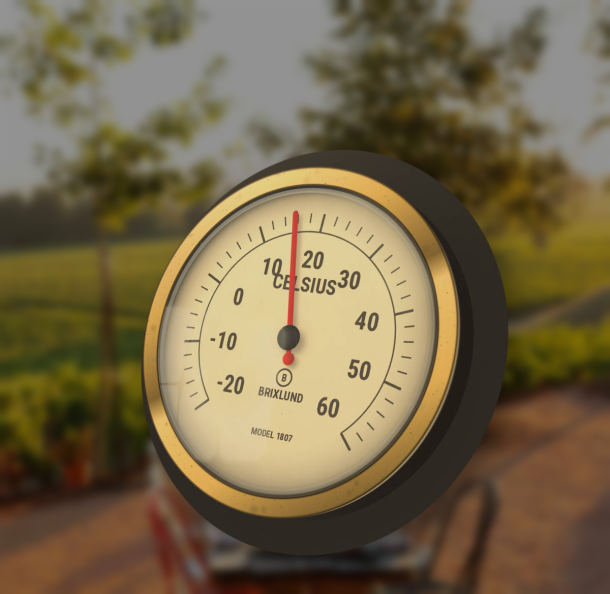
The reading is 16 (°C)
